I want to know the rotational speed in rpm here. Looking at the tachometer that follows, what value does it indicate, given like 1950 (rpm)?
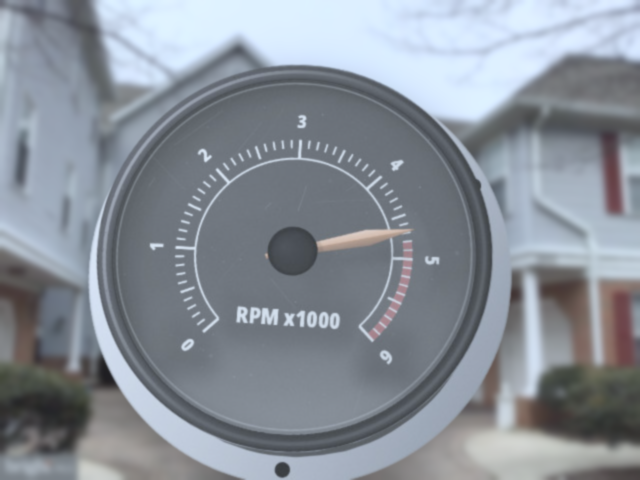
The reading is 4700 (rpm)
